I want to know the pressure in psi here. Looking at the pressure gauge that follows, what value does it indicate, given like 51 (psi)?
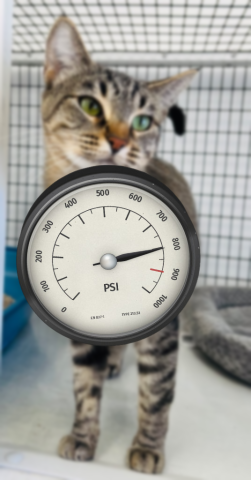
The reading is 800 (psi)
